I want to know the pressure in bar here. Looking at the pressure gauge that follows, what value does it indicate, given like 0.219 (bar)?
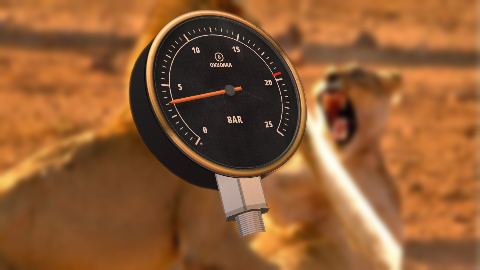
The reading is 3.5 (bar)
